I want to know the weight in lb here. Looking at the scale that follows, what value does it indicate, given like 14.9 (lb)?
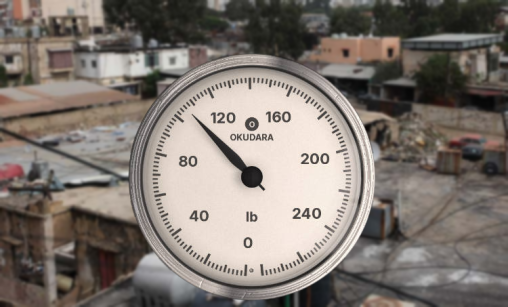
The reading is 106 (lb)
